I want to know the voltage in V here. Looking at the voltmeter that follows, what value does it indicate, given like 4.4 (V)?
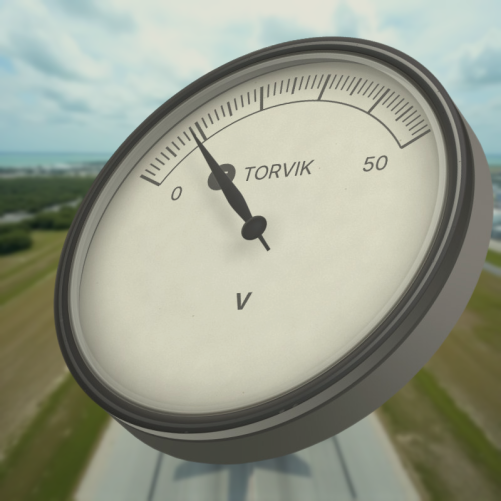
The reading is 9 (V)
